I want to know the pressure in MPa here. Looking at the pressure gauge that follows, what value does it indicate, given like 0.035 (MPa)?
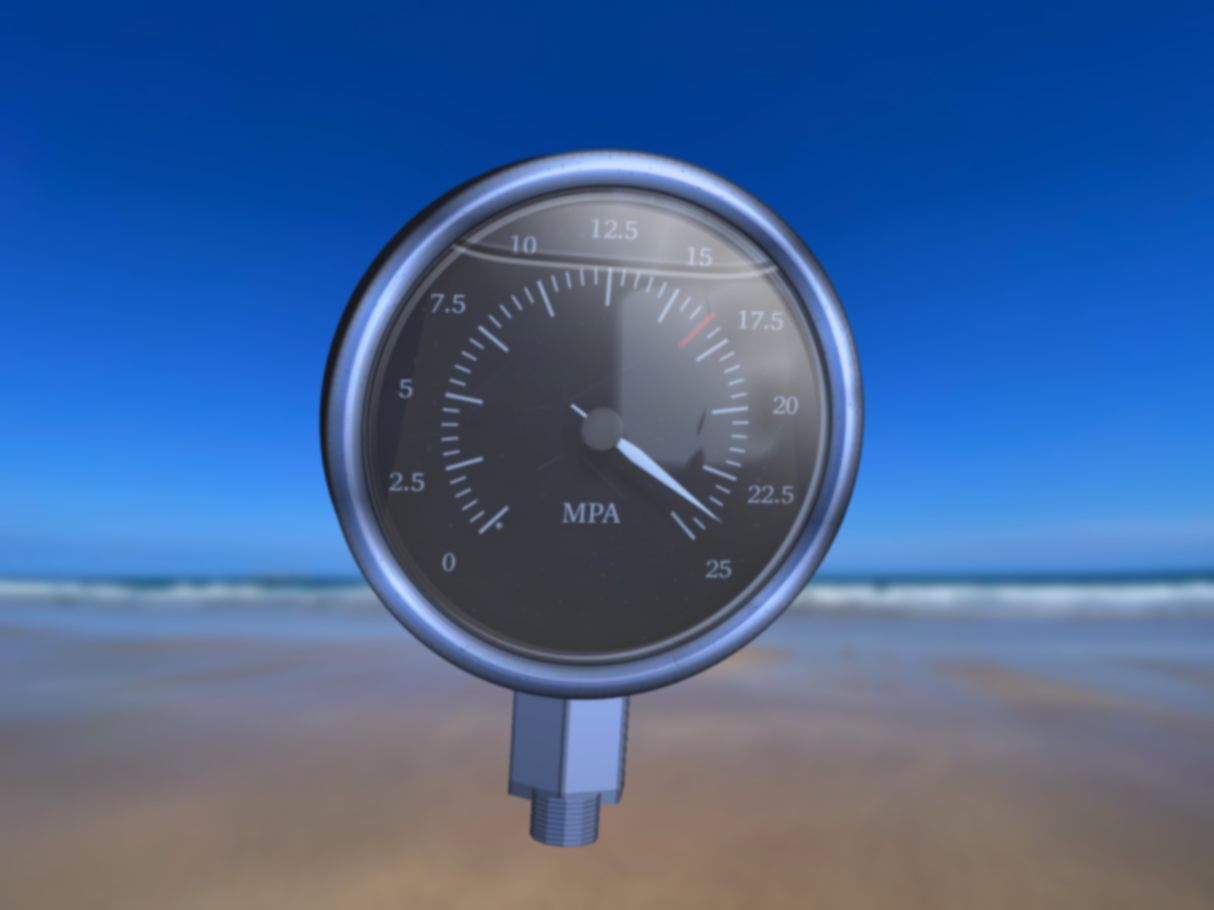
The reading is 24 (MPa)
